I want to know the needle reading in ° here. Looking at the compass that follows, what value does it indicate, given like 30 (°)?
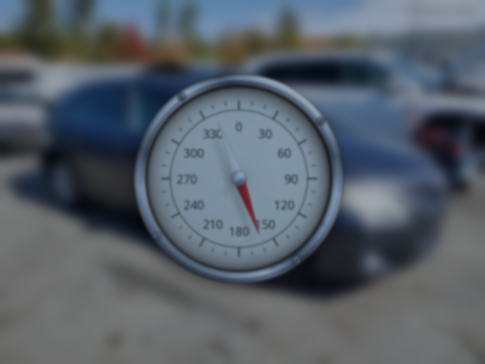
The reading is 160 (°)
